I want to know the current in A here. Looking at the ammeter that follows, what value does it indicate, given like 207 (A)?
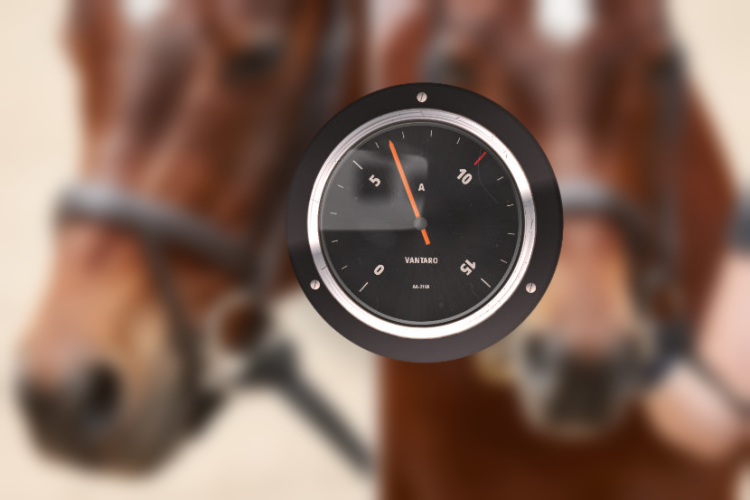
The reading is 6.5 (A)
